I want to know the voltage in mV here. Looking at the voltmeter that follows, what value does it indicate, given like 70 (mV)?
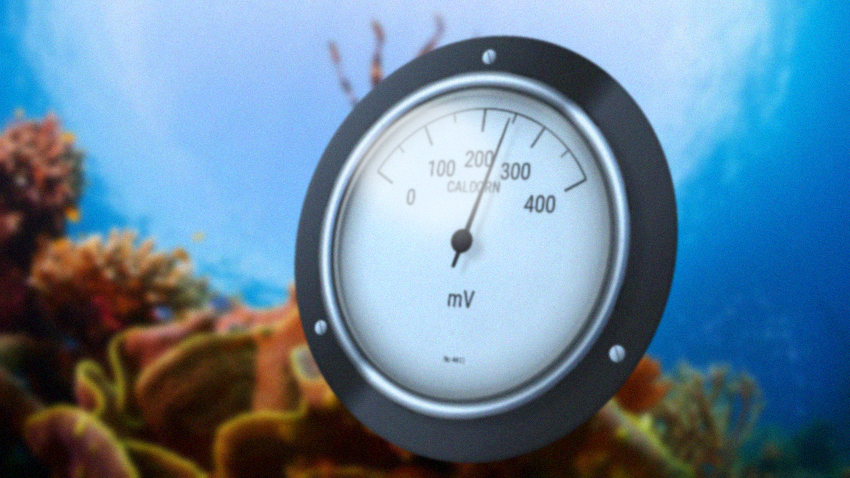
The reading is 250 (mV)
